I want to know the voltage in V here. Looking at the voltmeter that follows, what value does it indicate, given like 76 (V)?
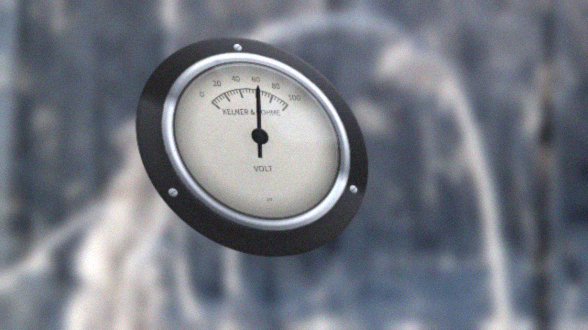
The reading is 60 (V)
